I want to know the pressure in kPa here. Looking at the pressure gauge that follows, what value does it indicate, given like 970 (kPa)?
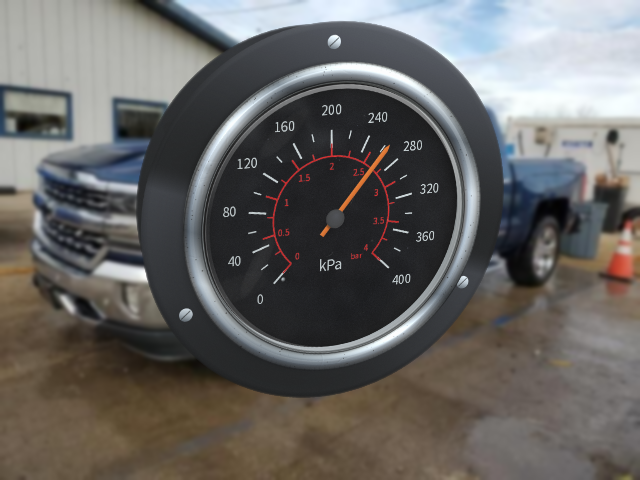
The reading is 260 (kPa)
